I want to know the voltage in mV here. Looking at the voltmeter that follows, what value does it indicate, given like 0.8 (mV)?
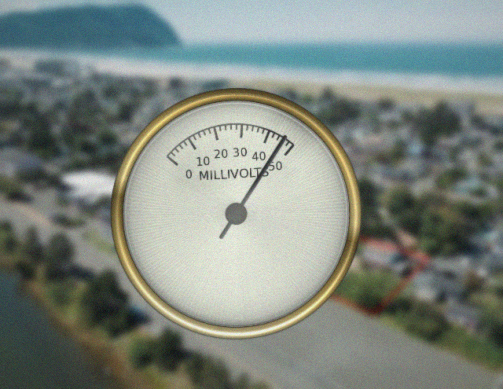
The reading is 46 (mV)
